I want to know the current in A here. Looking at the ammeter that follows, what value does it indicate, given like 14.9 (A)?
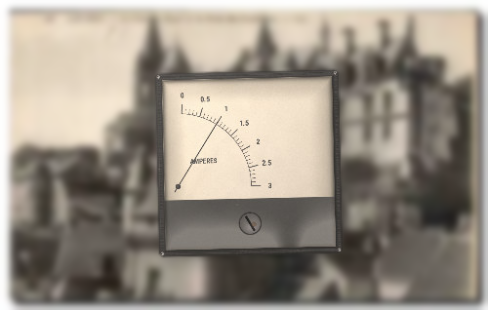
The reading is 1 (A)
